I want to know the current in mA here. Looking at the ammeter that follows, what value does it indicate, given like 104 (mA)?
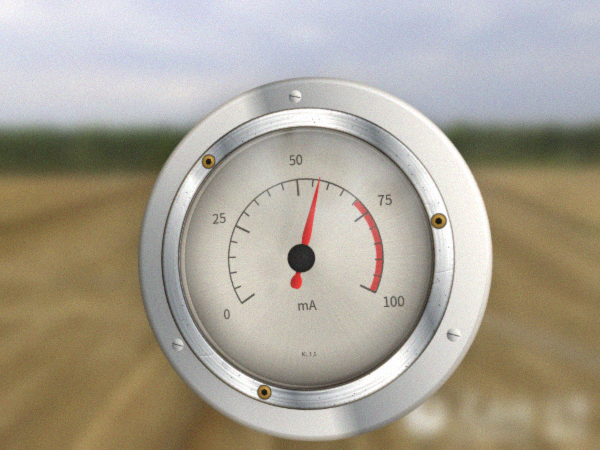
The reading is 57.5 (mA)
